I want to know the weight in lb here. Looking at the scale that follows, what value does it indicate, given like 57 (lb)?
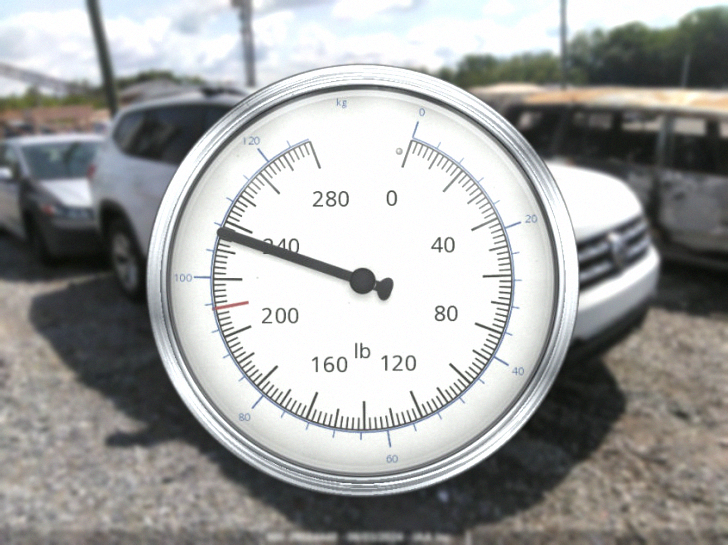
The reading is 236 (lb)
